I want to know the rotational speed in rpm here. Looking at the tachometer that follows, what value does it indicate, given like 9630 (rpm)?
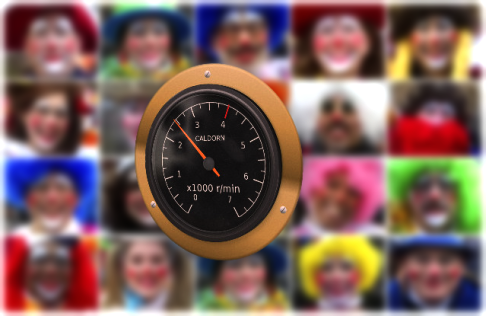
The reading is 2500 (rpm)
